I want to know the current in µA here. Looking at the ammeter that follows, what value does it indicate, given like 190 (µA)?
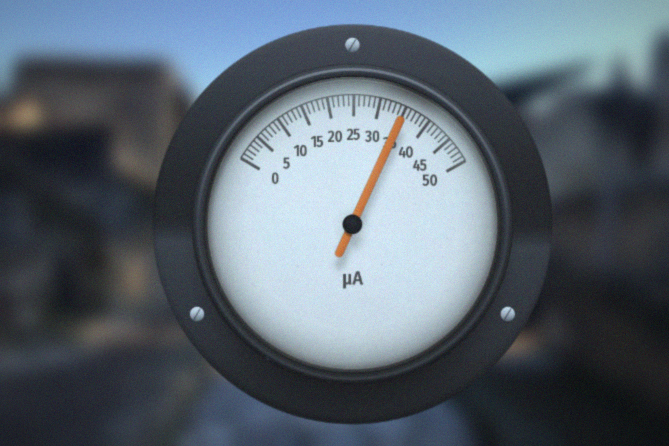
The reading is 35 (µA)
